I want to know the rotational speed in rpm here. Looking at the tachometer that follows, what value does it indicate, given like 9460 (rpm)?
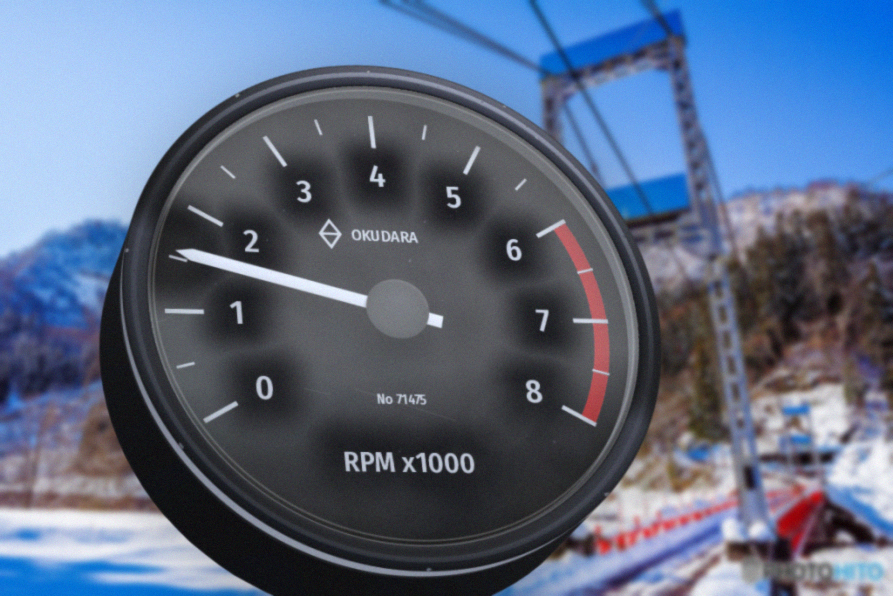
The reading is 1500 (rpm)
